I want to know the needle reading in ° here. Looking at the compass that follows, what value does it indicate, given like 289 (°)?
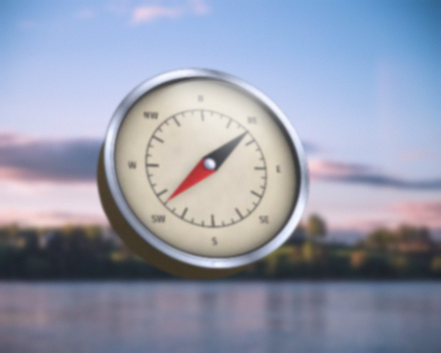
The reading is 230 (°)
